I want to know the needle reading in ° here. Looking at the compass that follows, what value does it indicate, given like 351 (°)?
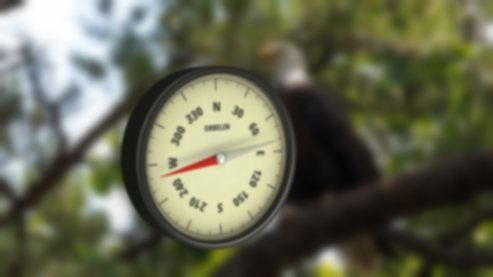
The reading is 260 (°)
